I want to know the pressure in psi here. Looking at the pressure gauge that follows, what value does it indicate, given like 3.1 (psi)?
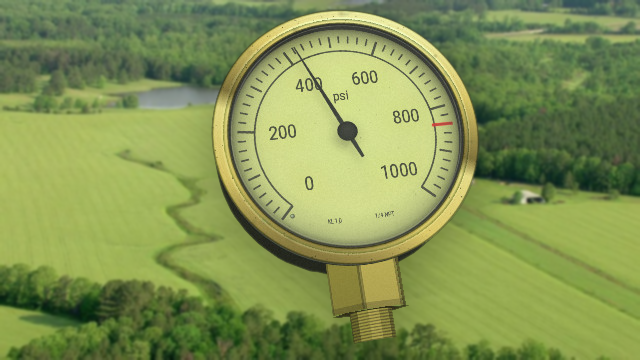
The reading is 420 (psi)
